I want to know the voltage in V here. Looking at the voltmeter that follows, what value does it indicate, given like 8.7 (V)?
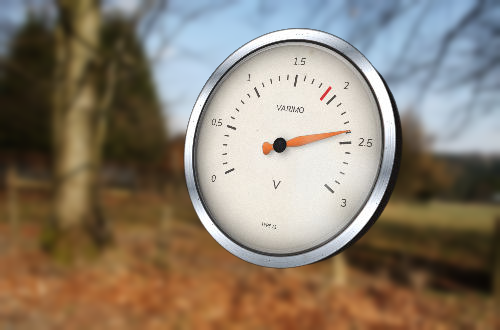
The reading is 2.4 (V)
